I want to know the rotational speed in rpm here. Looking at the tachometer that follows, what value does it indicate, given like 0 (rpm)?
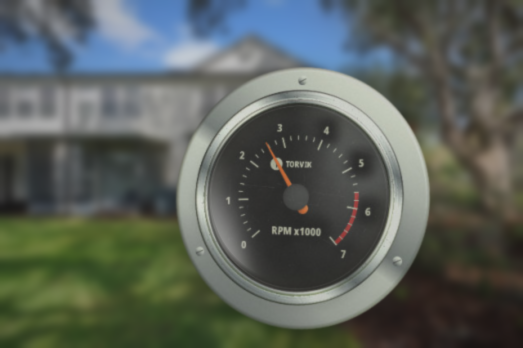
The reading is 2600 (rpm)
